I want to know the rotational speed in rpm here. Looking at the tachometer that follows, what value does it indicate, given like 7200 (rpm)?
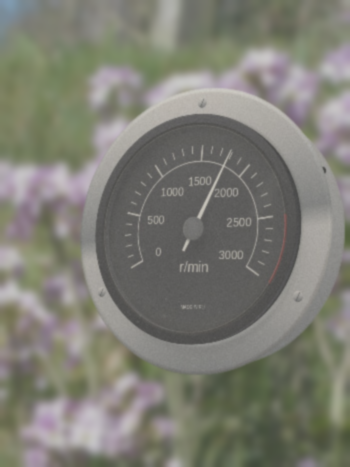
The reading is 1800 (rpm)
